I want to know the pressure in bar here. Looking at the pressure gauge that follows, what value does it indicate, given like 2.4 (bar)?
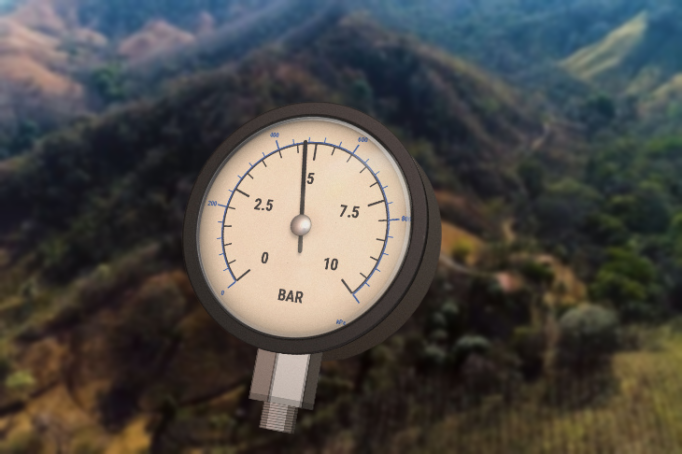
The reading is 4.75 (bar)
